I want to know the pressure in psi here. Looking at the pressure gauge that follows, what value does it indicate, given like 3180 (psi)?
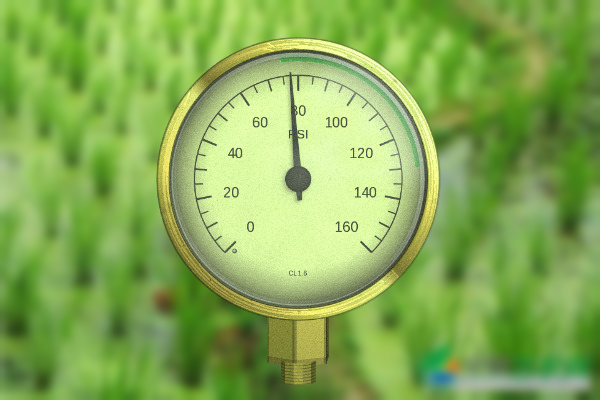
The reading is 77.5 (psi)
